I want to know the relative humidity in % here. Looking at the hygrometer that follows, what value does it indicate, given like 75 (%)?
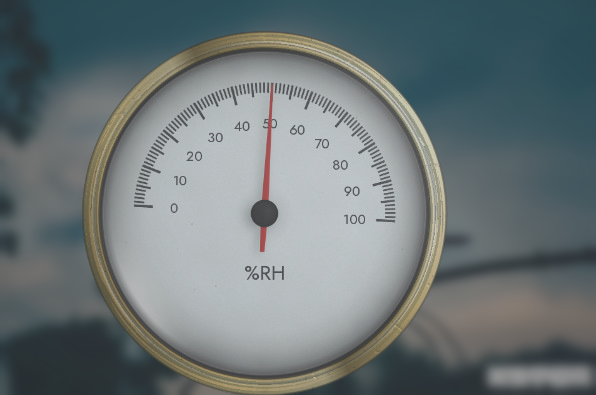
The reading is 50 (%)
